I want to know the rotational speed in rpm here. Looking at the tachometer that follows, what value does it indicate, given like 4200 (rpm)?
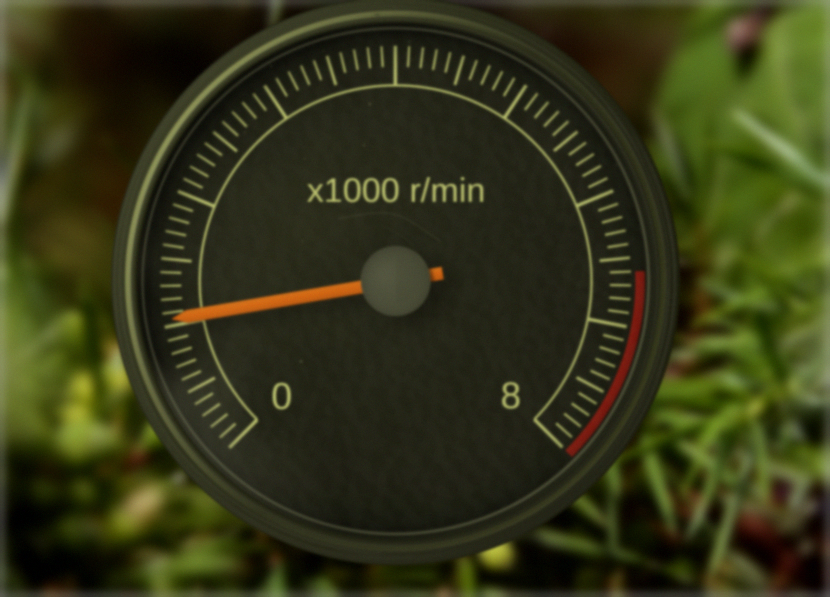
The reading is 1050 (rpm)
